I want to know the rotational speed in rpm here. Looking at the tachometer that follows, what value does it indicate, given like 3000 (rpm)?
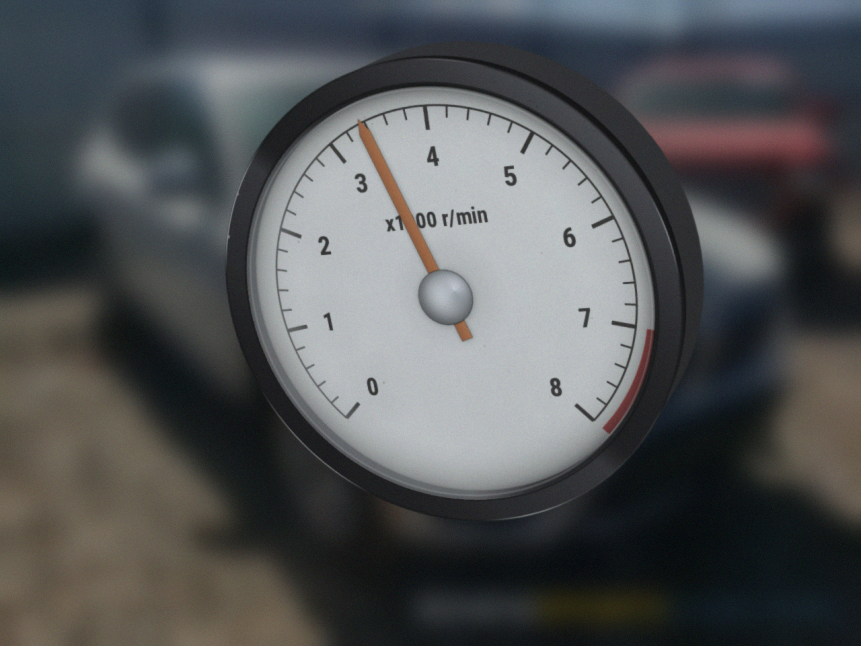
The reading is 3400 (rpm)
